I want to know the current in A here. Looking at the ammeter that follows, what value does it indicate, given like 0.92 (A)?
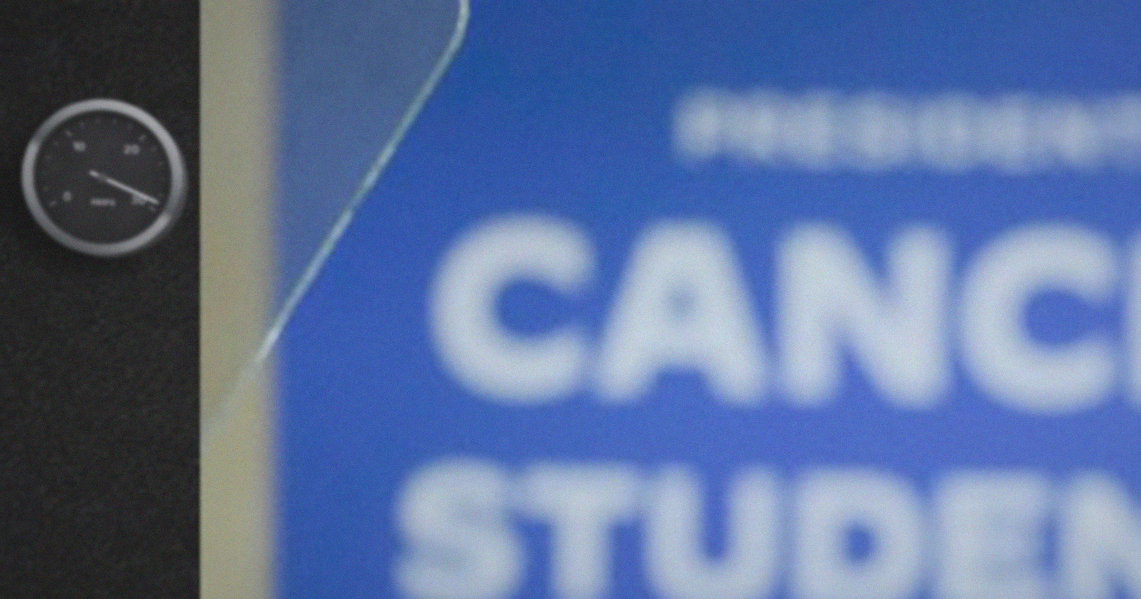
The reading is 29 (A)
